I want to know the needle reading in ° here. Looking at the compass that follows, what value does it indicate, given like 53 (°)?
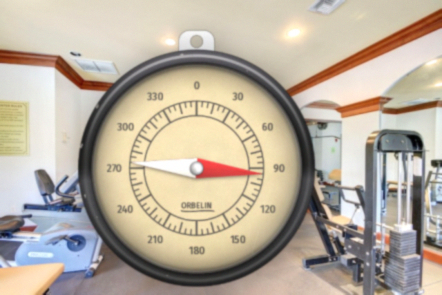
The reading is 95 (°)
